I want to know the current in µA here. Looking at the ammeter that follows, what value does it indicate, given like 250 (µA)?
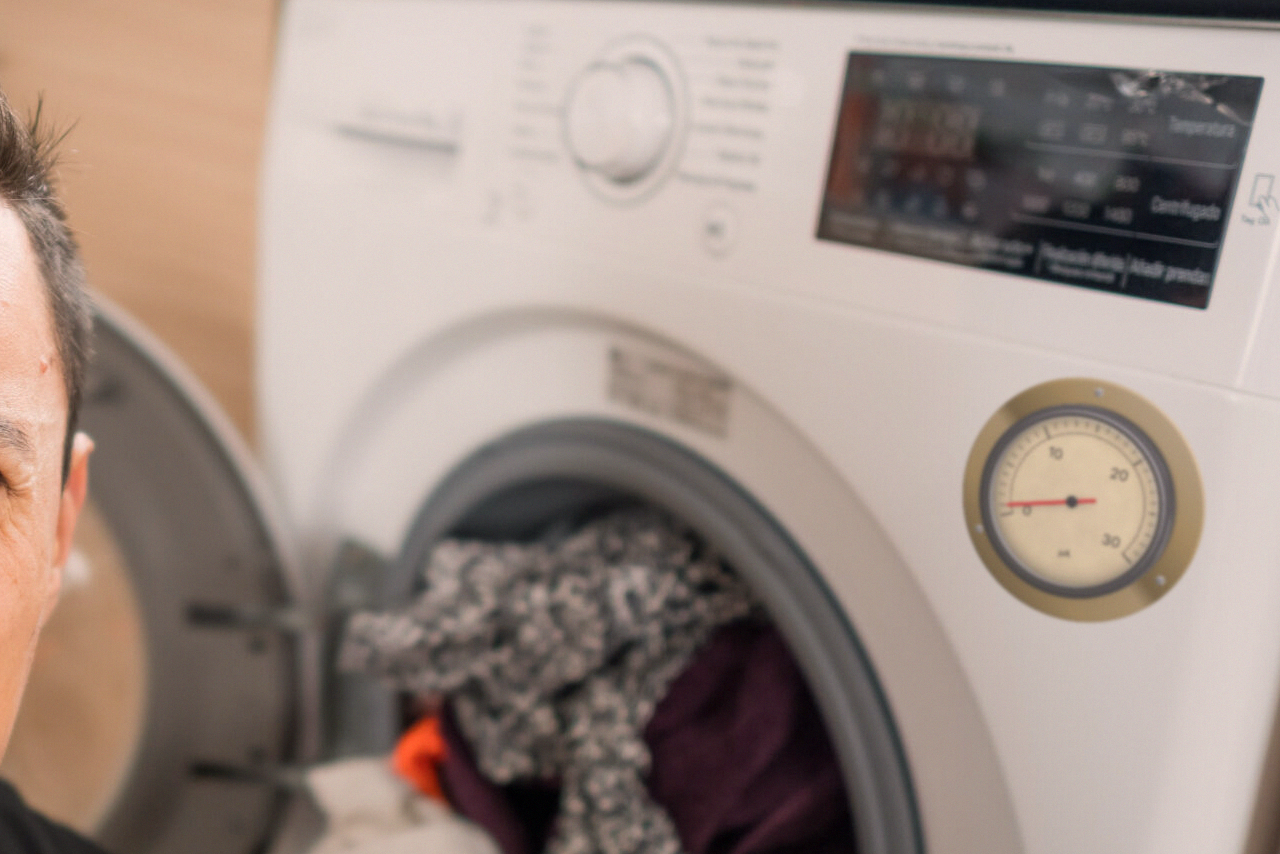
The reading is 1 (µA)
